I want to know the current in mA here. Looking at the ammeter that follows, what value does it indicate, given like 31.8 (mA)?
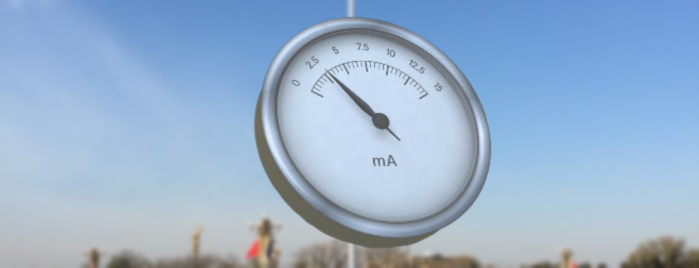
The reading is 2.5 (mA)
